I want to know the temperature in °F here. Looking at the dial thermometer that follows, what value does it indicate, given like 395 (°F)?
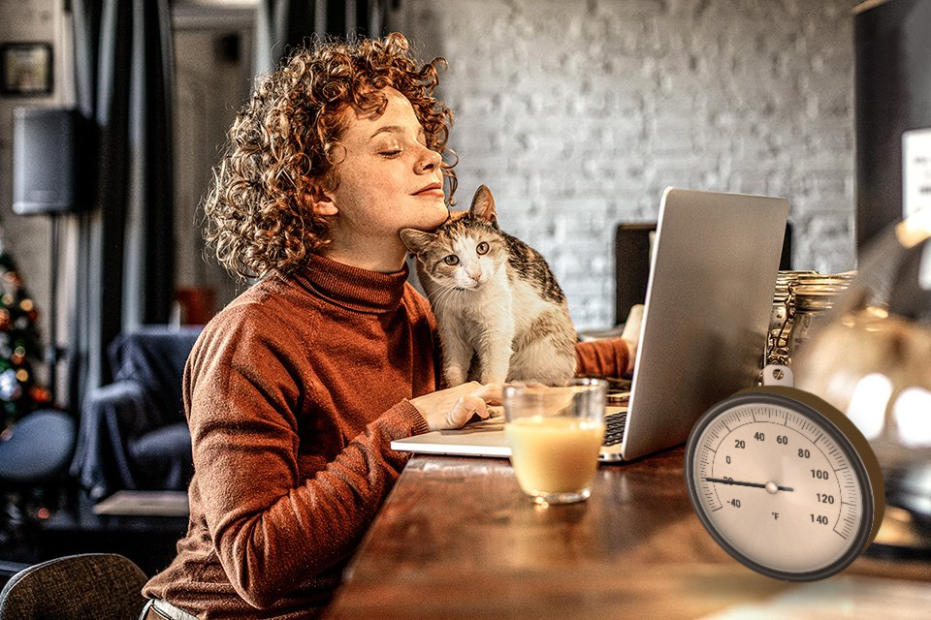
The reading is -20 (°F)
